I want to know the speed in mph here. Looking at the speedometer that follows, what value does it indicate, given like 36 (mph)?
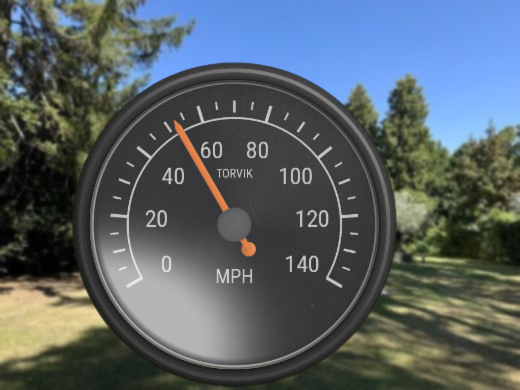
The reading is 52.5 (mph)
